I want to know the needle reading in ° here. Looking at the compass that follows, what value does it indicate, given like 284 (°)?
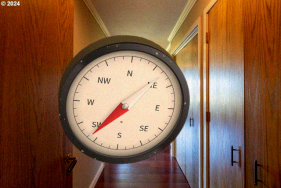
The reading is 220 (°)
